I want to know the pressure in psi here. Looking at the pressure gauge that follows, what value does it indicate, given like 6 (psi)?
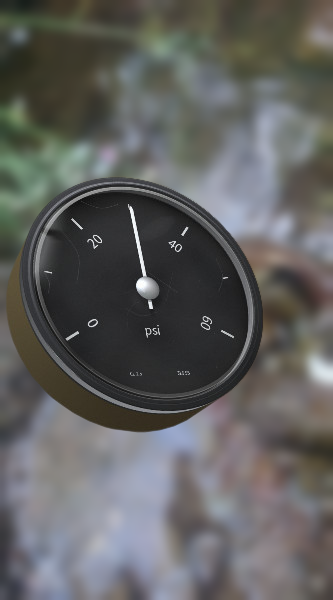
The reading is 30 (psi)
